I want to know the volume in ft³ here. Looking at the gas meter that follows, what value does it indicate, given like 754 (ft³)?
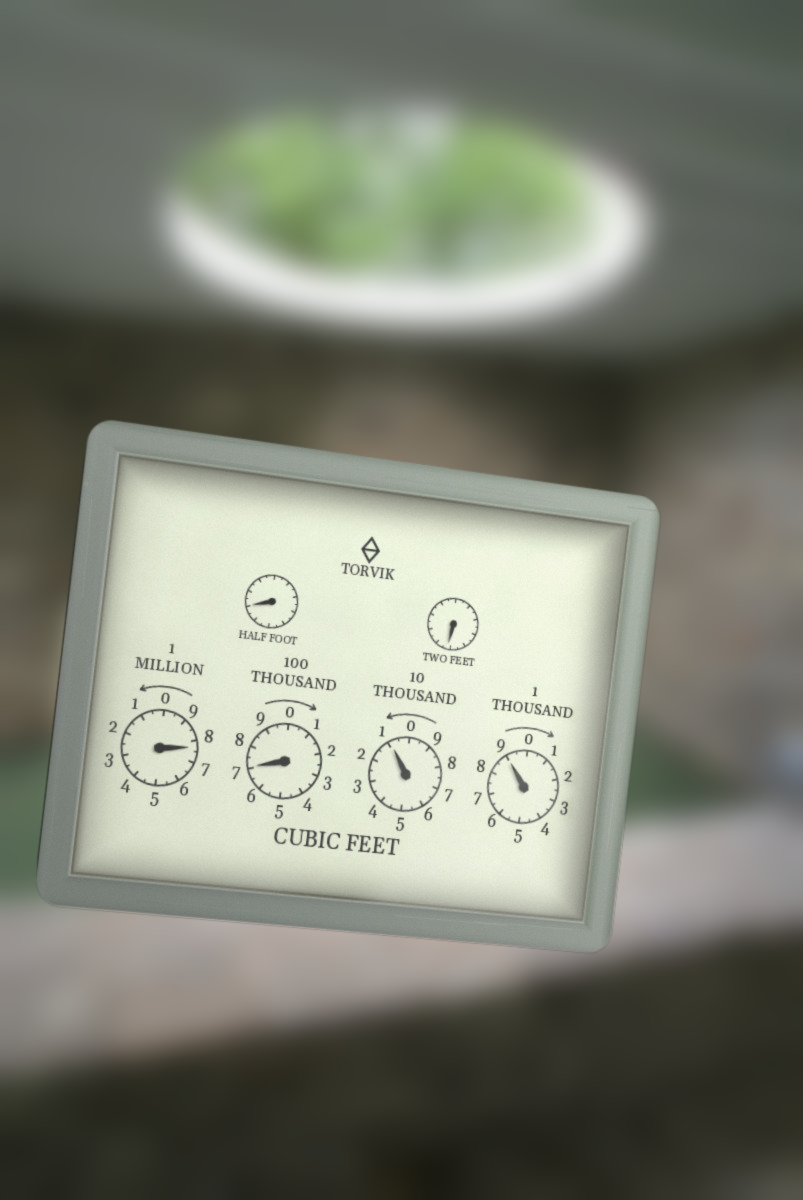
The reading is 770900 (ft³)
